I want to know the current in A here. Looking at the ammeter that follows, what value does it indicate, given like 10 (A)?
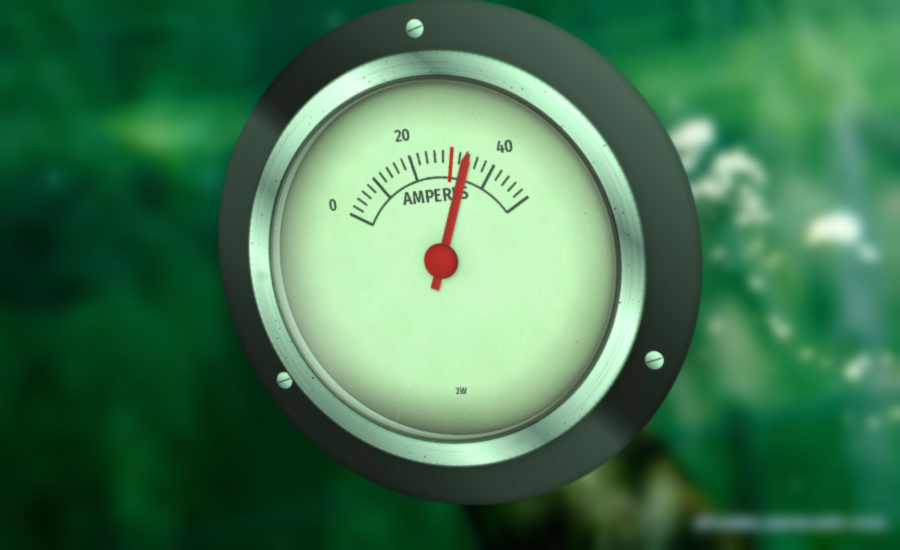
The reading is 34 (A)
